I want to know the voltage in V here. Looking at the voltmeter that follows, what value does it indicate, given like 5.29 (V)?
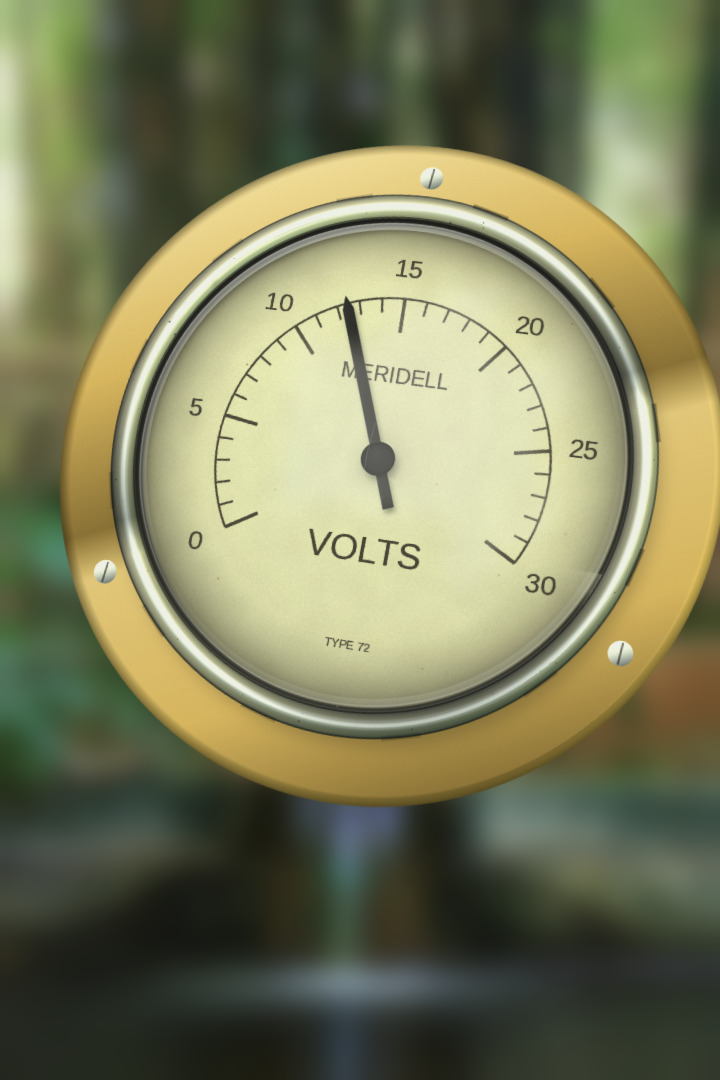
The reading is 12.5 (V)
